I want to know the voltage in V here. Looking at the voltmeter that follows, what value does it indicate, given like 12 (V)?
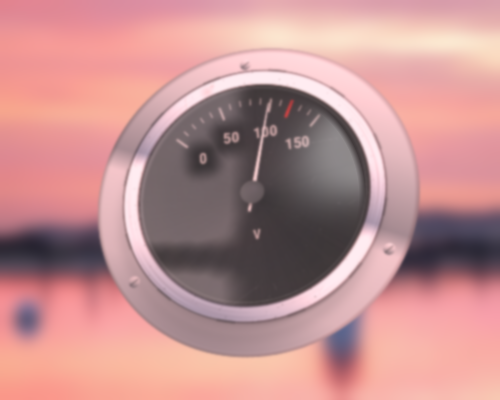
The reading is 100 (V)
